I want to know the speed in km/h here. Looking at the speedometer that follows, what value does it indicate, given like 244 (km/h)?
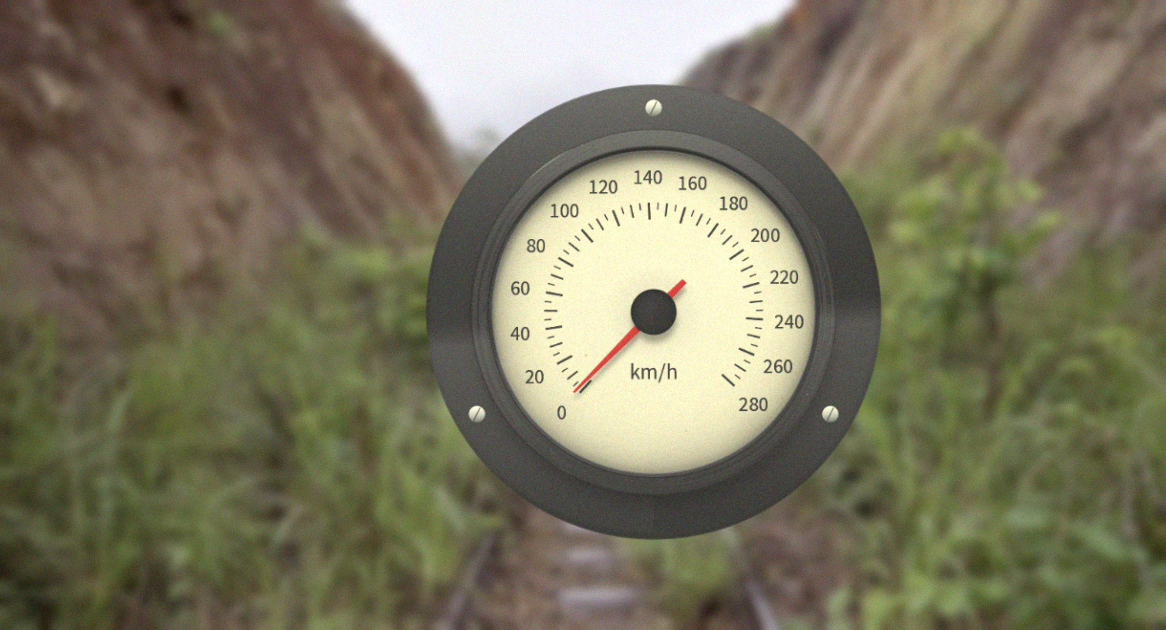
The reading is 2.5 (km/h)
